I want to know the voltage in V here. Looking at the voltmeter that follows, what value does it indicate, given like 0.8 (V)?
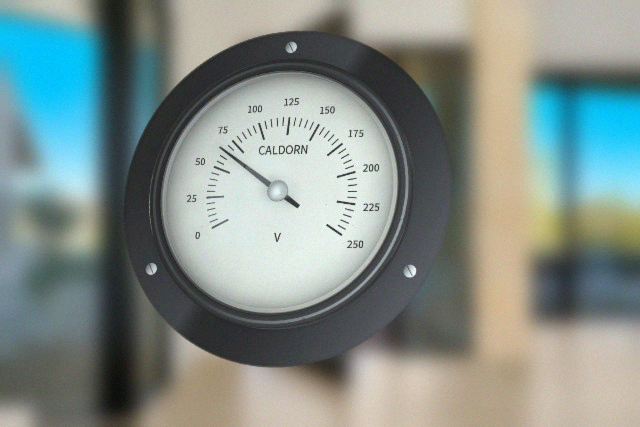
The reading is 65 (V)
